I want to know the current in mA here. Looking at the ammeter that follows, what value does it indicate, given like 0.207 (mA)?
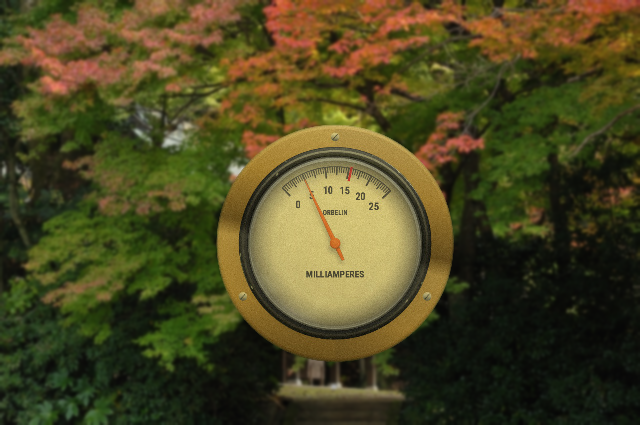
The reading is 5 (mA)
